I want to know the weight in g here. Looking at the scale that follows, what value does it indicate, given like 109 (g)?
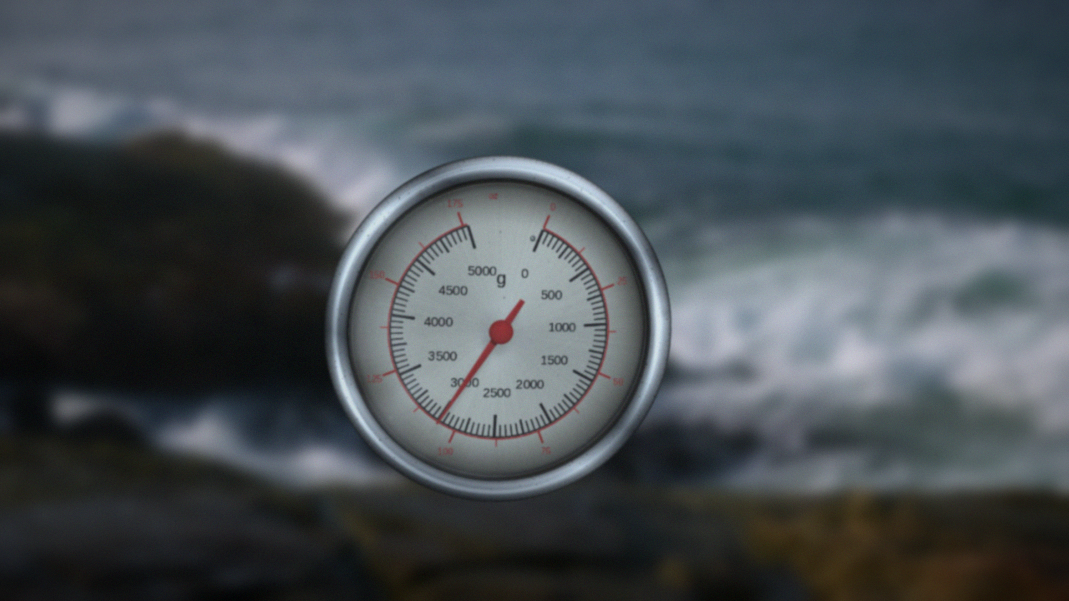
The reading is 3000 (g)
